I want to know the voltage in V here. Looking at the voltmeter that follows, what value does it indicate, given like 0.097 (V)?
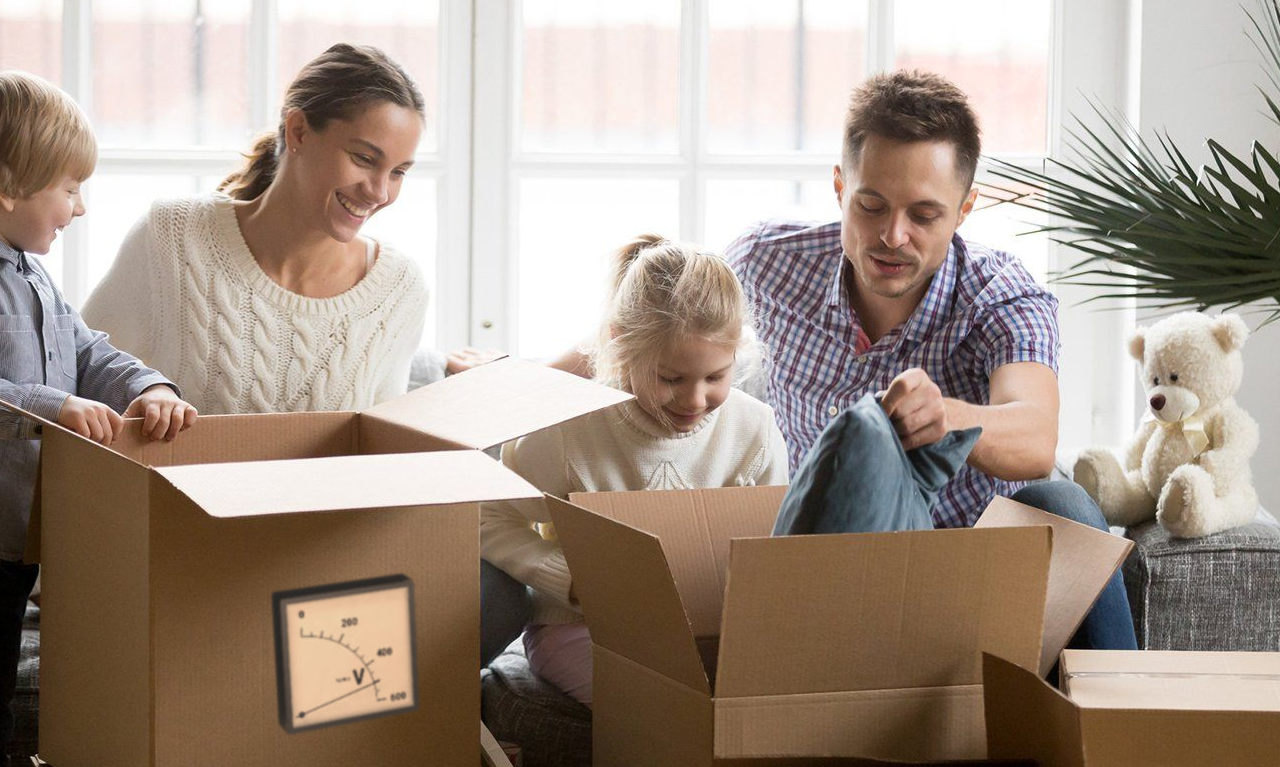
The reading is 500 (V)
